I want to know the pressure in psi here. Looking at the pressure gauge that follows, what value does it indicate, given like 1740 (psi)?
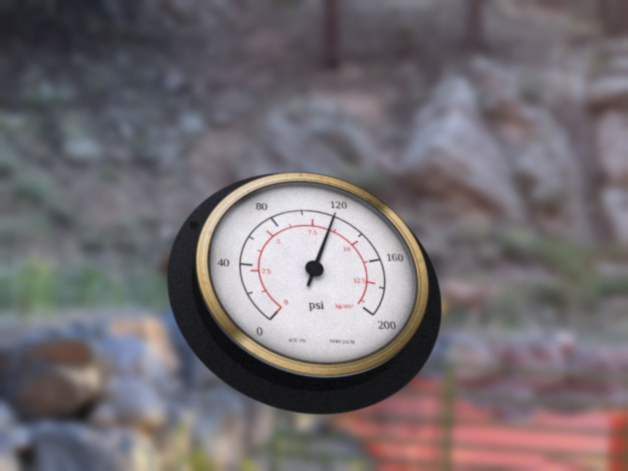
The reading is 120 (psi)
